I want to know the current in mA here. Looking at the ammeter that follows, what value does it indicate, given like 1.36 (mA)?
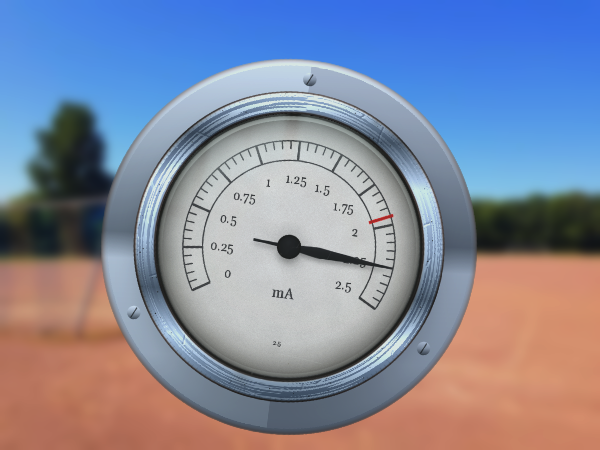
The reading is 2.25 (mA)
